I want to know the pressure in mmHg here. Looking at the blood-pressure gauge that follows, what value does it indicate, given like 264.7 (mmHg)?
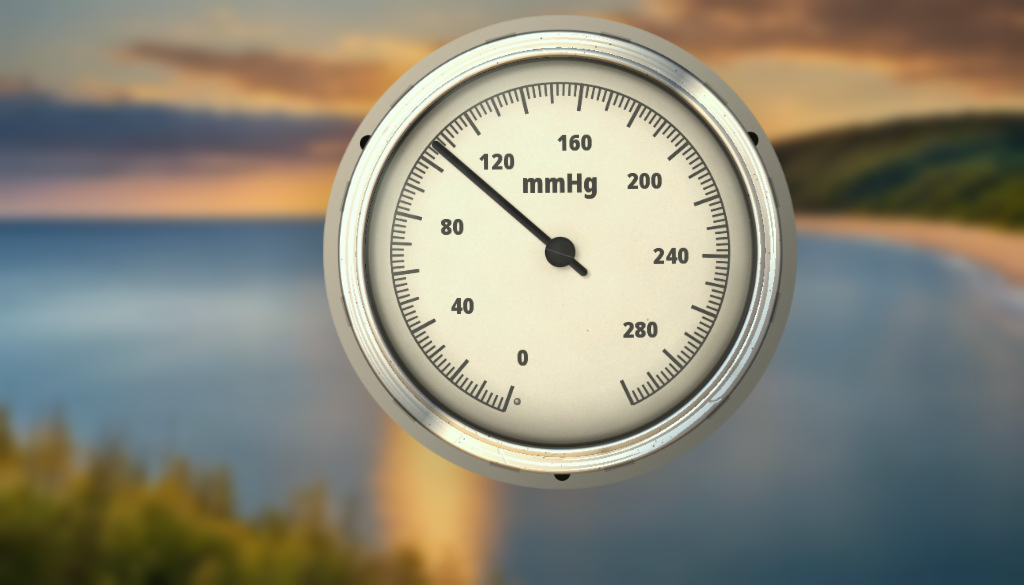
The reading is 106 (mmHg)
